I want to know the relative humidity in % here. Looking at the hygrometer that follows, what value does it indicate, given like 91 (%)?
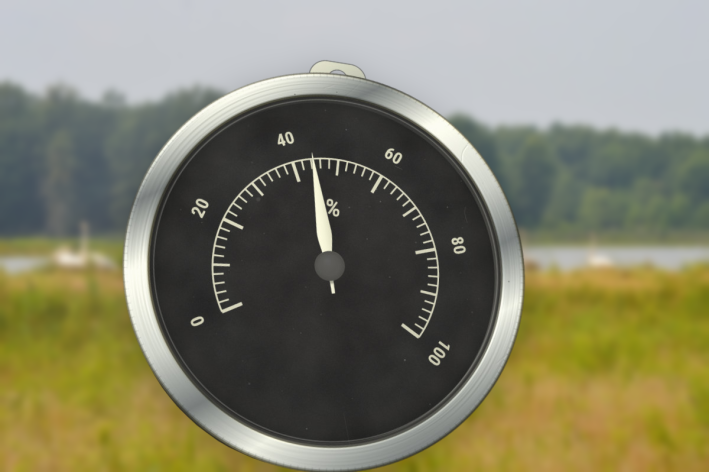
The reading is 44 (%)
